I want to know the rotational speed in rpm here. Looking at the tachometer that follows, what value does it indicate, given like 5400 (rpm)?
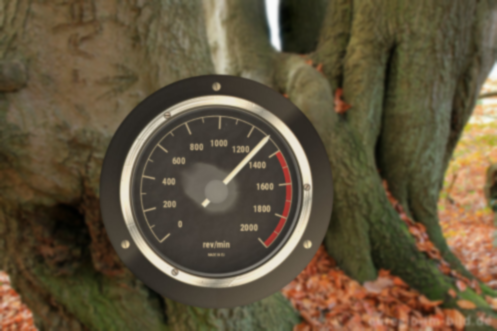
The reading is 1300 (rpm)
